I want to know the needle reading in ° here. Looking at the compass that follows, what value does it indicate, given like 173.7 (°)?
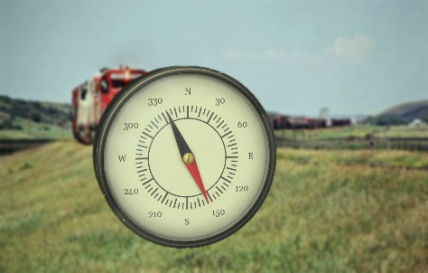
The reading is 155 (°)
